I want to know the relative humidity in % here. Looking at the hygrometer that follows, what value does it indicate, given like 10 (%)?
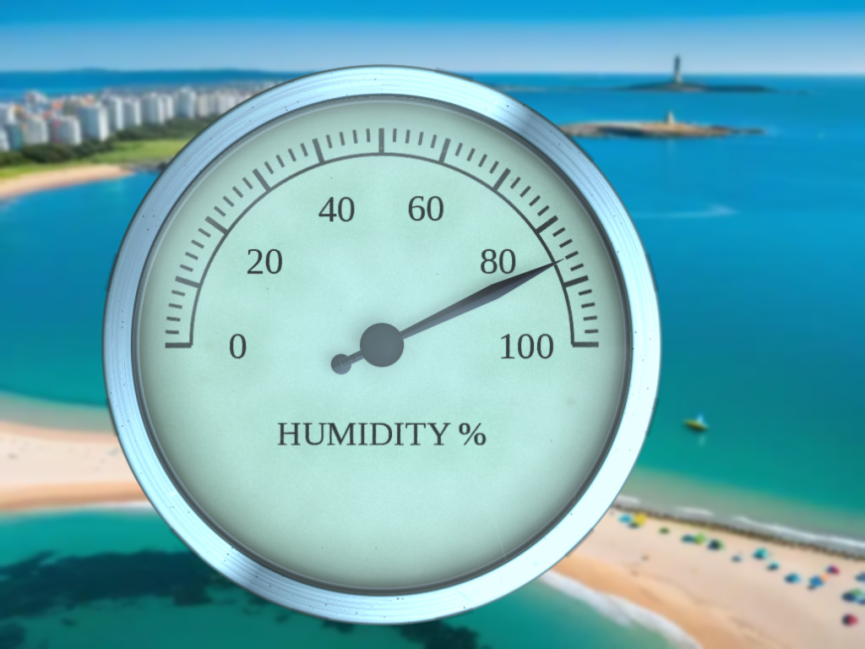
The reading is 86 (%)
